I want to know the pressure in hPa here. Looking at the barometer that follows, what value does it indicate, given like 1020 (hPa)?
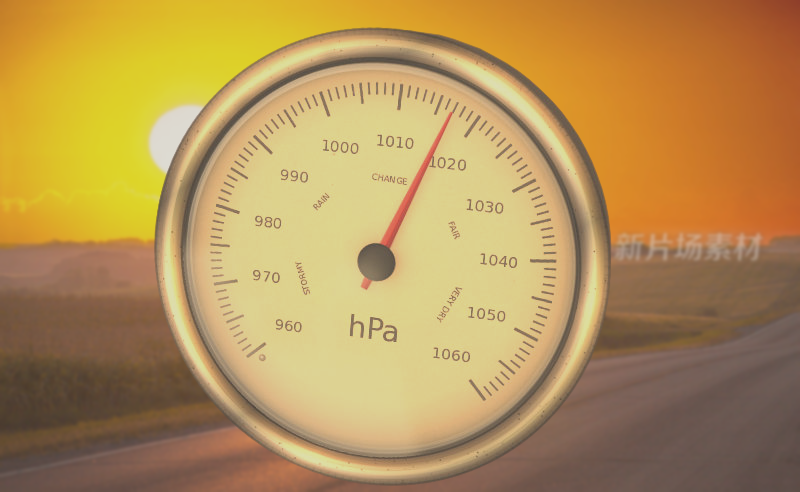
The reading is 1017 (hPa)
